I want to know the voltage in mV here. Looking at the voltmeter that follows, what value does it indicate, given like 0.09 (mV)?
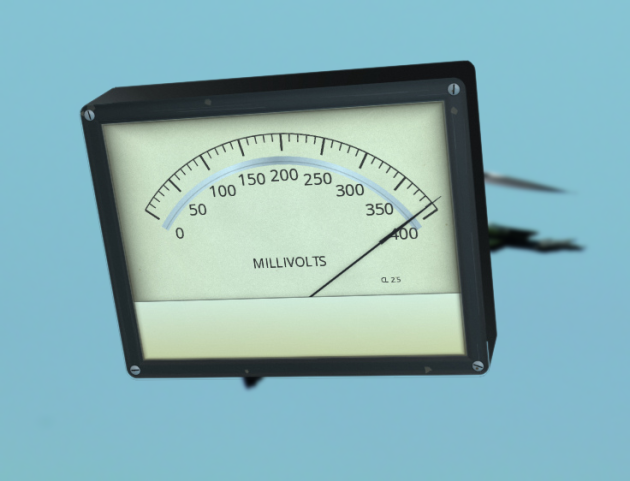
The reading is 390 (mV)
